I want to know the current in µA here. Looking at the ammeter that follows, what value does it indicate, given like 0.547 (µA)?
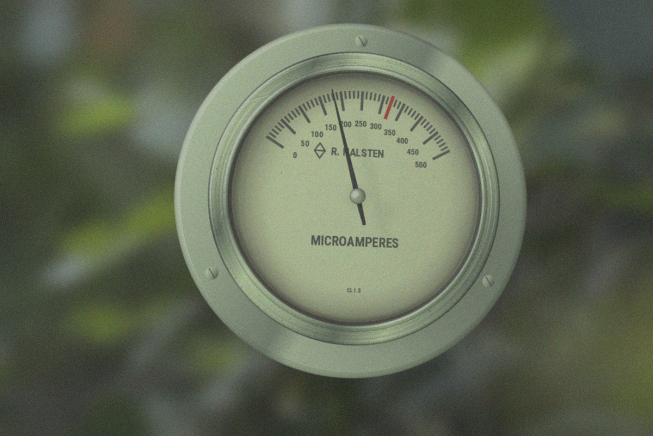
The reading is 180 (µA)
